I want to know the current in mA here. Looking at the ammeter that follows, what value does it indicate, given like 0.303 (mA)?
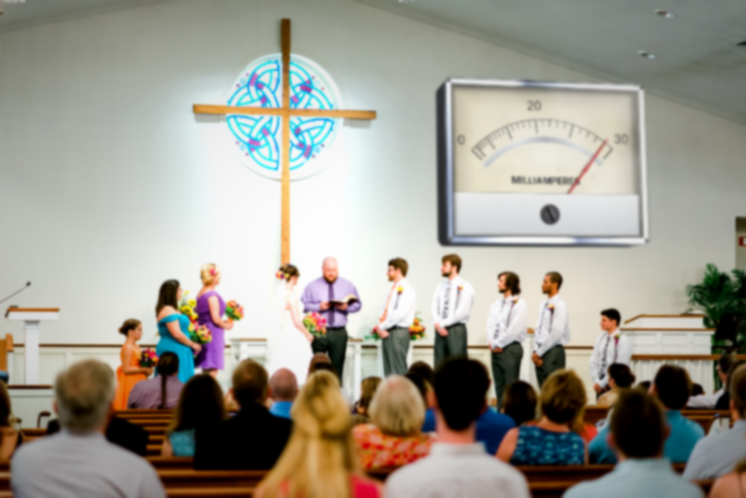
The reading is 29 (mA)
